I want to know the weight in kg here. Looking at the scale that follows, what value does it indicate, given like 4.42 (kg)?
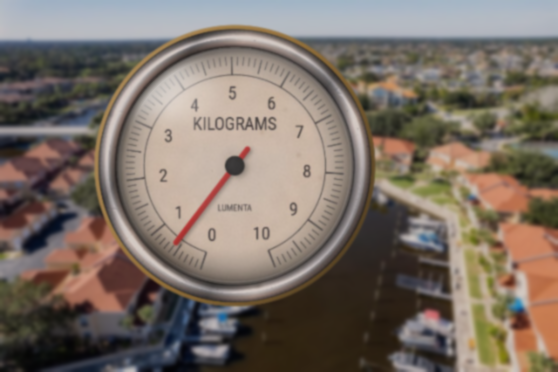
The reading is 0.6 (kg)
